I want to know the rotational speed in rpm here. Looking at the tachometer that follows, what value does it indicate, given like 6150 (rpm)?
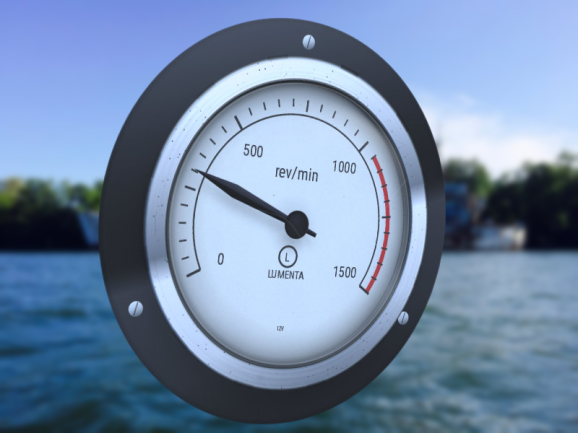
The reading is 300 (rpm)
